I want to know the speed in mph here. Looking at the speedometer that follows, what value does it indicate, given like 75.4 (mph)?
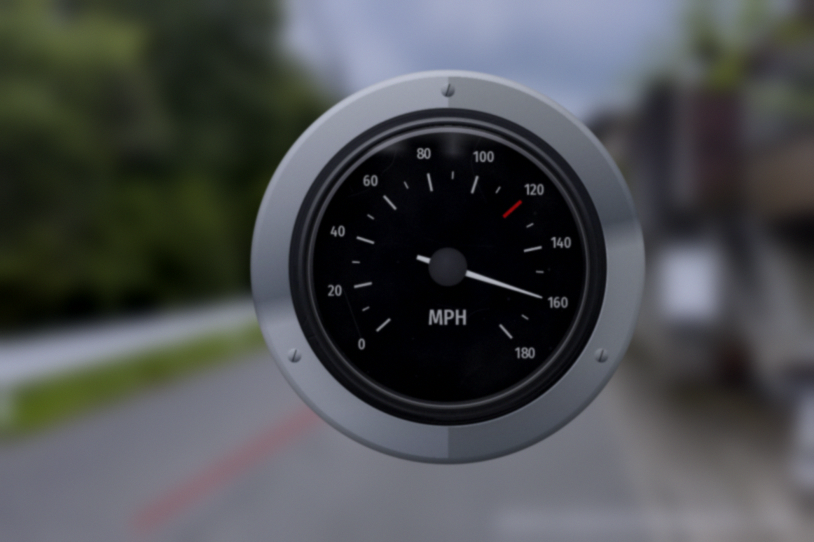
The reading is 160 (mph)
